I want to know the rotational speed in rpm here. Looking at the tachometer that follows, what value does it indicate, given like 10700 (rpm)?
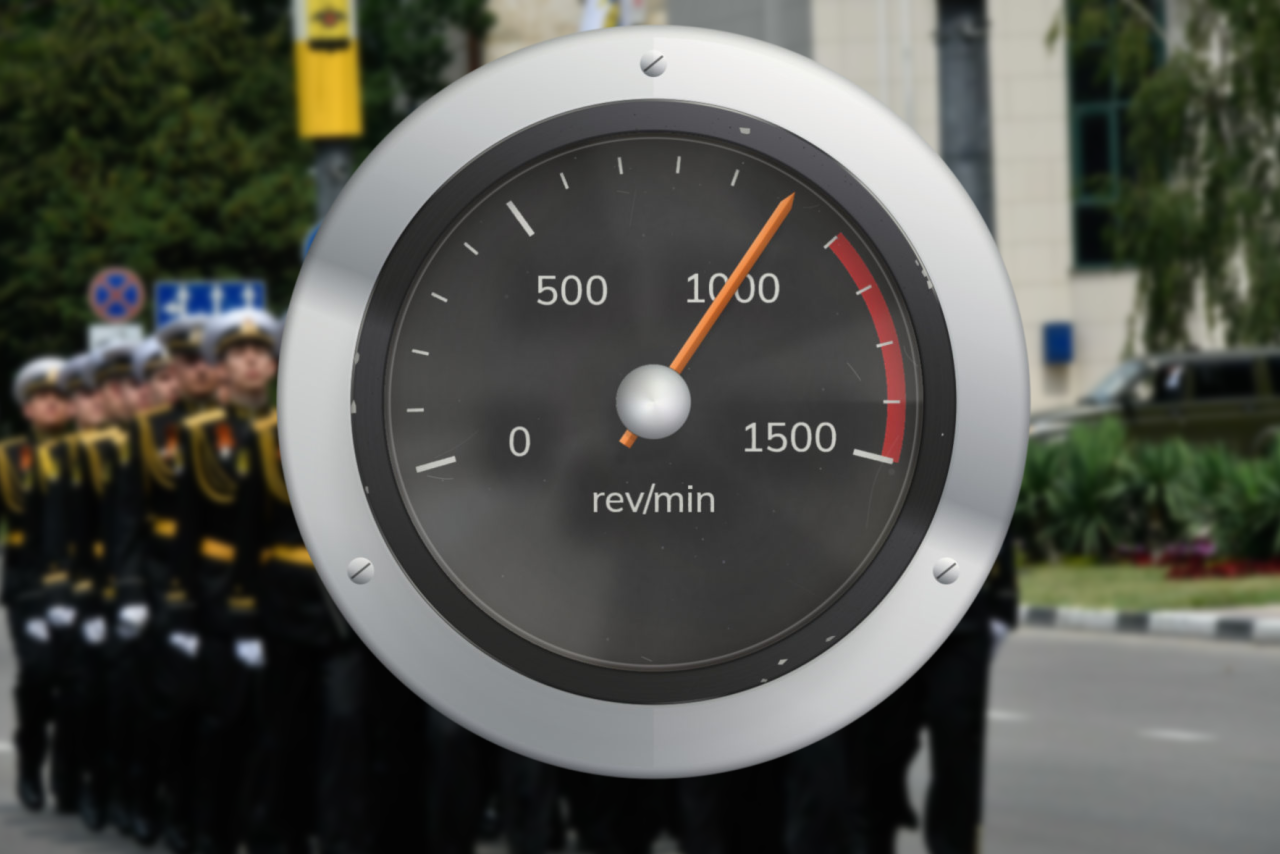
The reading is 1000 (rpm)
